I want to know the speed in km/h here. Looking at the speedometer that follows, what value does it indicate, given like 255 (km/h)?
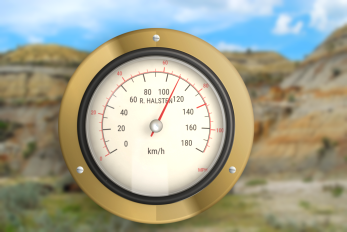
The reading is 110 (km/h)
